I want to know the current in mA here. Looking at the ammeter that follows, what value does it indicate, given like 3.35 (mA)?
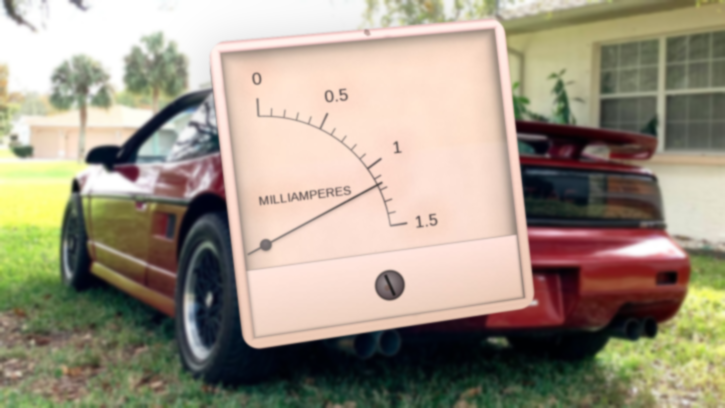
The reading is 1.15 (mA)
